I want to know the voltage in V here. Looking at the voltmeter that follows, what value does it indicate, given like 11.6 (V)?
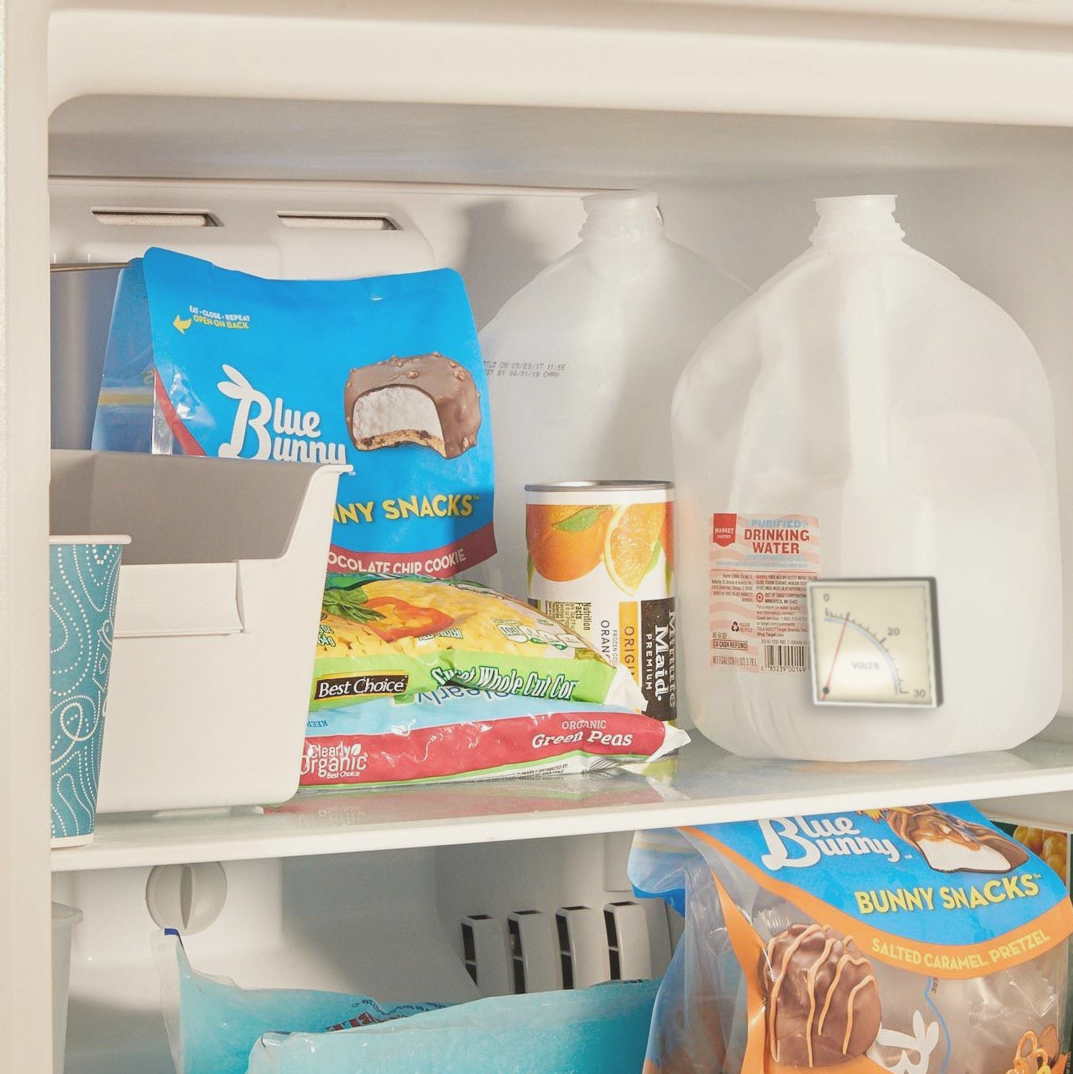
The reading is 10 (V)
